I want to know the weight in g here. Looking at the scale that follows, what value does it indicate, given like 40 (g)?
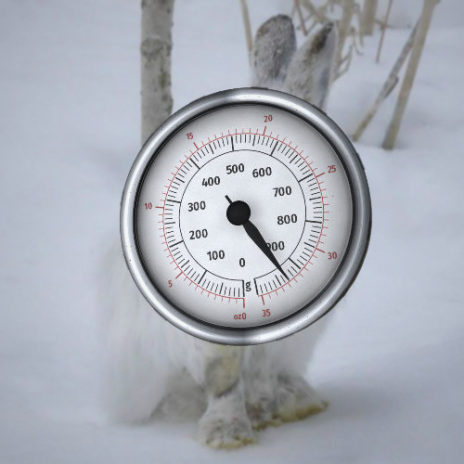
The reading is 930 (g)
